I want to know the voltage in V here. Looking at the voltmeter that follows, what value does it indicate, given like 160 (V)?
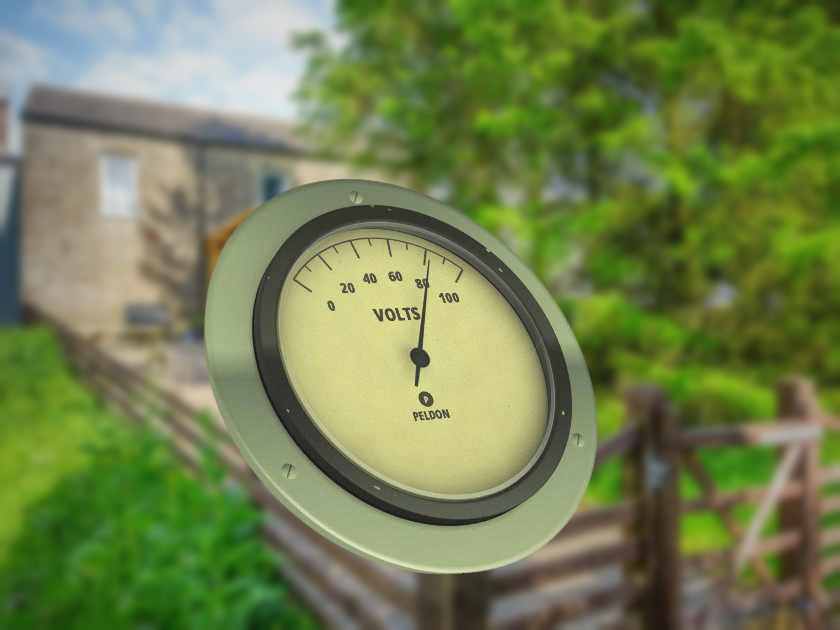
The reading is 80 (V)
